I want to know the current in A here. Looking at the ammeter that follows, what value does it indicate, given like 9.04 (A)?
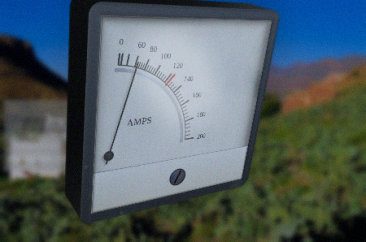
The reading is 60 (A)
